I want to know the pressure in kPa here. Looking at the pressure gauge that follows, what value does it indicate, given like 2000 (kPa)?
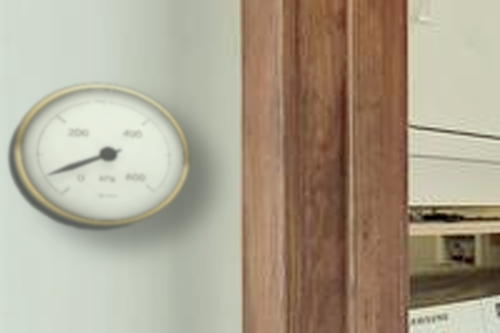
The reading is 50 (kPa)
